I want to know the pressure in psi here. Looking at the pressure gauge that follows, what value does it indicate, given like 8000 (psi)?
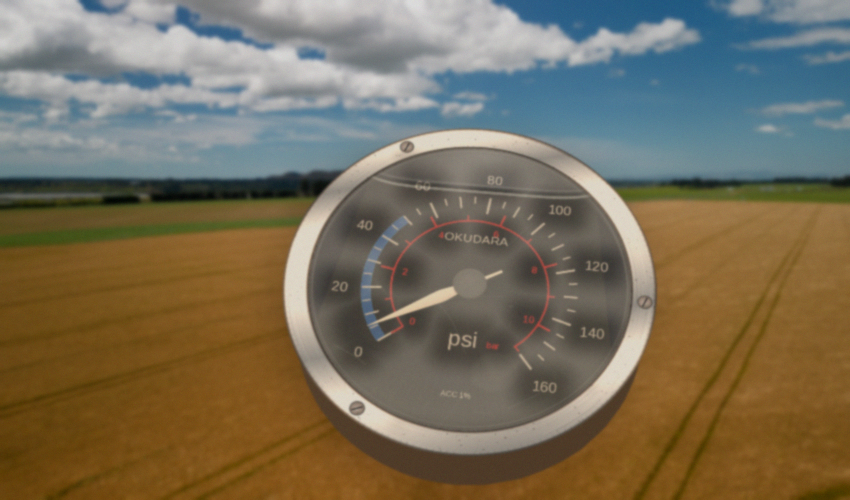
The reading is 5 (psi)
